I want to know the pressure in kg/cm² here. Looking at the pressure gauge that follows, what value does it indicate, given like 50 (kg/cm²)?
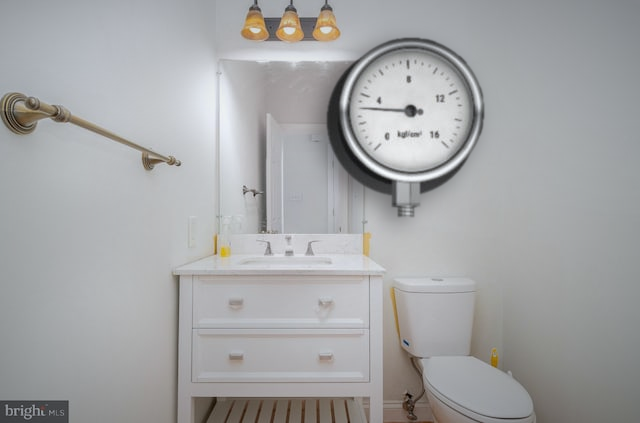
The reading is 3 (kg/cm²)
